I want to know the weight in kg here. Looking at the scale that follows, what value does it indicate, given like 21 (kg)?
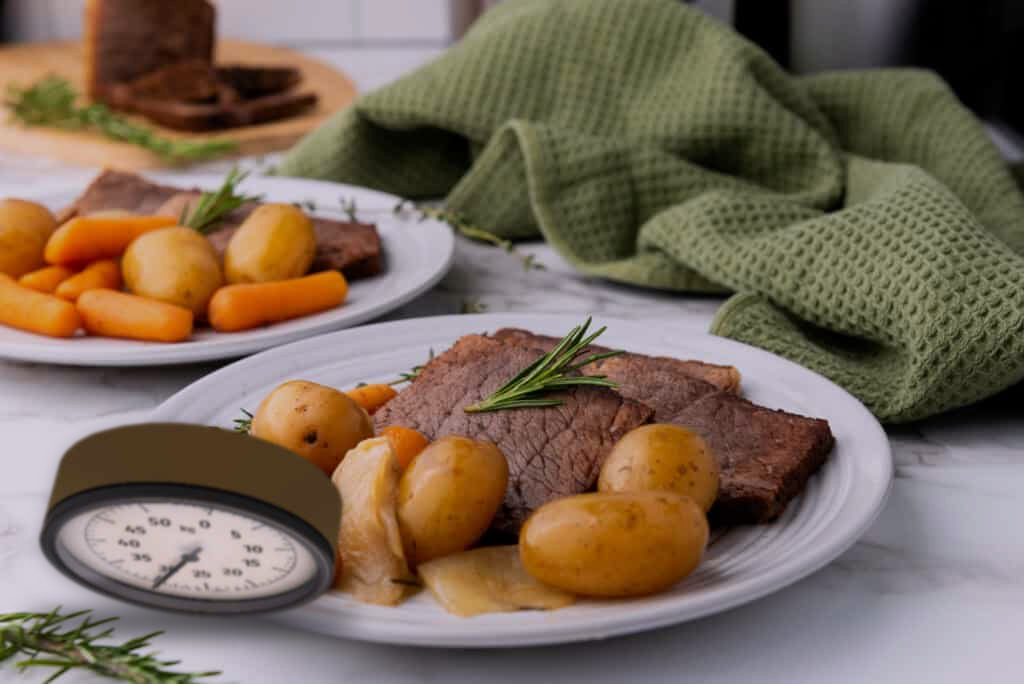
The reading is 30 (kg)
